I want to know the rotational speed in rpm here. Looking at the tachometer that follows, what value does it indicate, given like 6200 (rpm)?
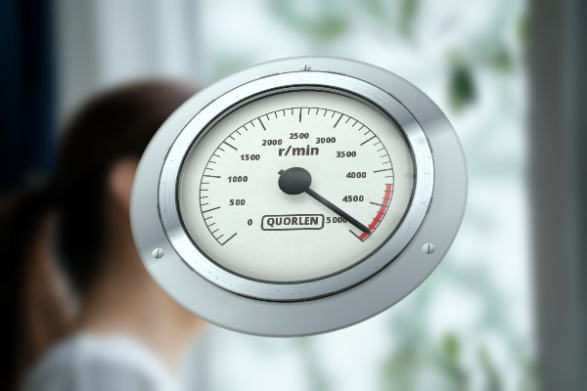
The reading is 4900 (rpm)
